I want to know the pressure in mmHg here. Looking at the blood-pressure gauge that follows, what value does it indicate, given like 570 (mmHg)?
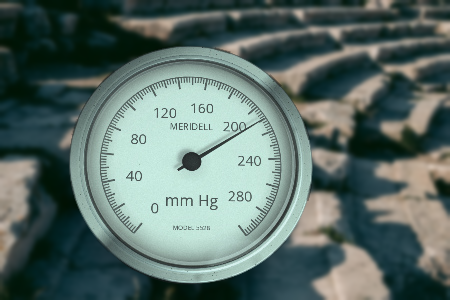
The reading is 210 (mmHg)
